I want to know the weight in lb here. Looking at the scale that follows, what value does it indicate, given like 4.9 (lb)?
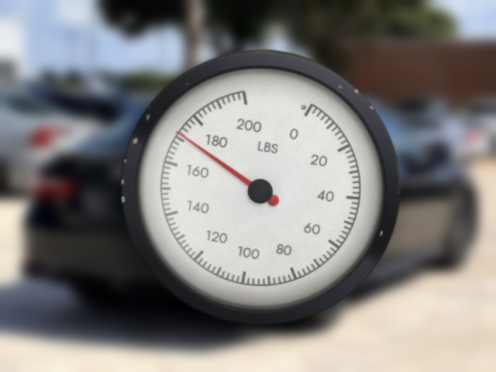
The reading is 172 (lb)
